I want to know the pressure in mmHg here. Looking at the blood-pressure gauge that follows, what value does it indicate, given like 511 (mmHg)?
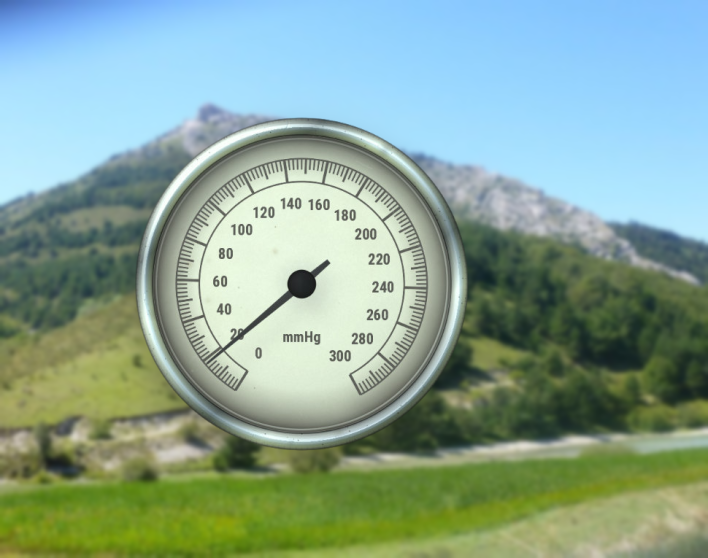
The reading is 18 (mmHg)
